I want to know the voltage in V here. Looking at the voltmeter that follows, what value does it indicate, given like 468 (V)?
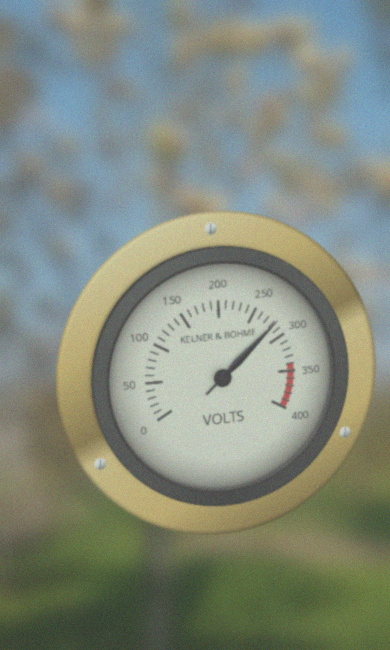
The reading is 280 (V)
